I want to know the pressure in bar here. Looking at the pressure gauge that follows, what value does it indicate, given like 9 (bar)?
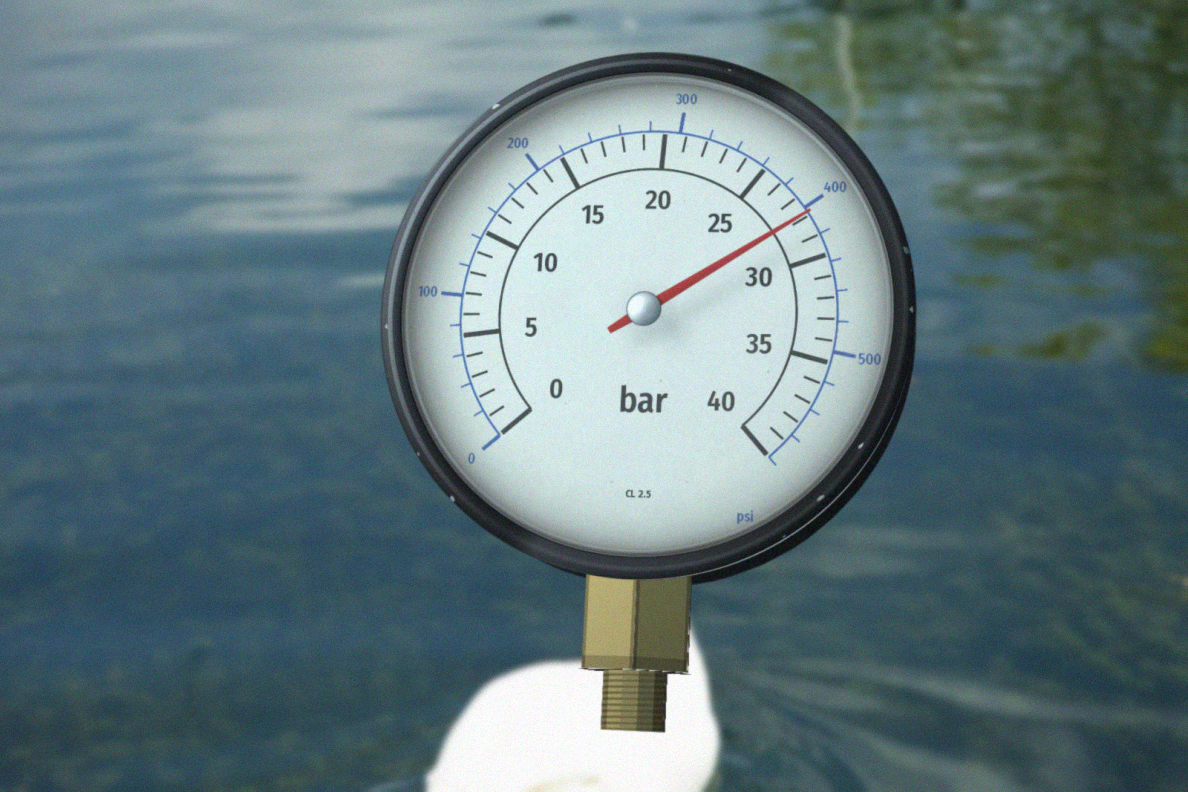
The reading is 28 (bar)
